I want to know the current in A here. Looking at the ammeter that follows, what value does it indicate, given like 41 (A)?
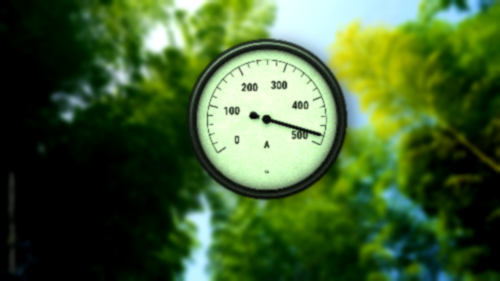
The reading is 480 (A)
